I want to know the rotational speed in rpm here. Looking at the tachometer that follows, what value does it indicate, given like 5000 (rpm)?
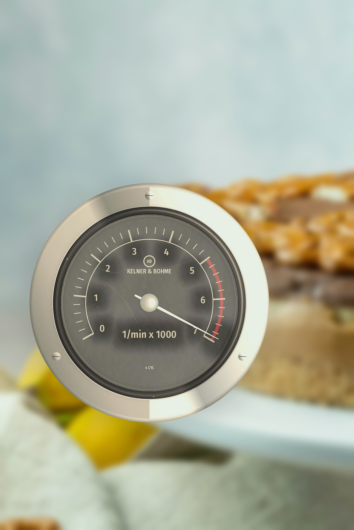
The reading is 6900 (rpm)
